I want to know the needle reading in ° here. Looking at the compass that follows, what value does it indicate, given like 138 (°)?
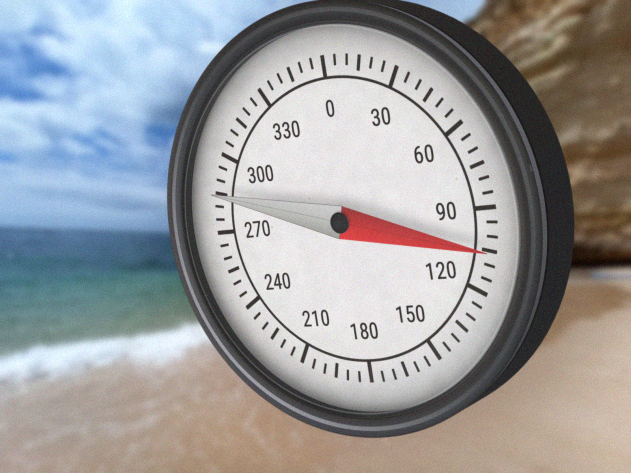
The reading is 105 (°)
